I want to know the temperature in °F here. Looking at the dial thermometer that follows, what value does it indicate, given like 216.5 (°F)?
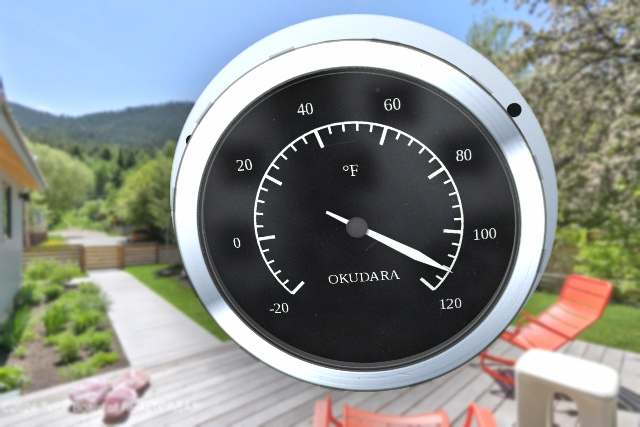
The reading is 112 (°F)
